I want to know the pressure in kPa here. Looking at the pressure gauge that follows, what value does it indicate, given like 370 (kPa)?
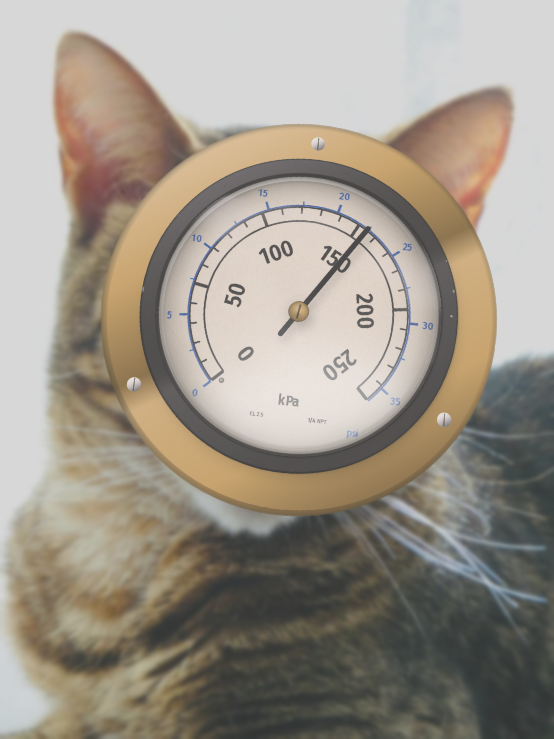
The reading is 155 (kPa)
